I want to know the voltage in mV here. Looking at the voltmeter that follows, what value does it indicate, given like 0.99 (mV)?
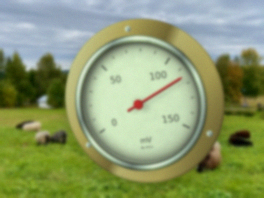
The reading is 115 (mV)
